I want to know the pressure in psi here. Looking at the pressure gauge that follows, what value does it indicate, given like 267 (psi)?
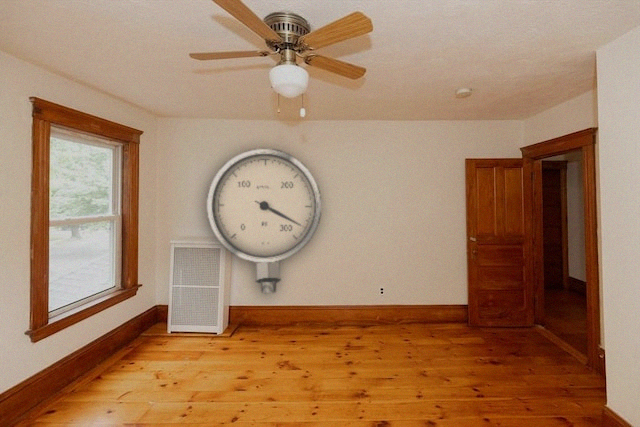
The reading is 280 (psi)
